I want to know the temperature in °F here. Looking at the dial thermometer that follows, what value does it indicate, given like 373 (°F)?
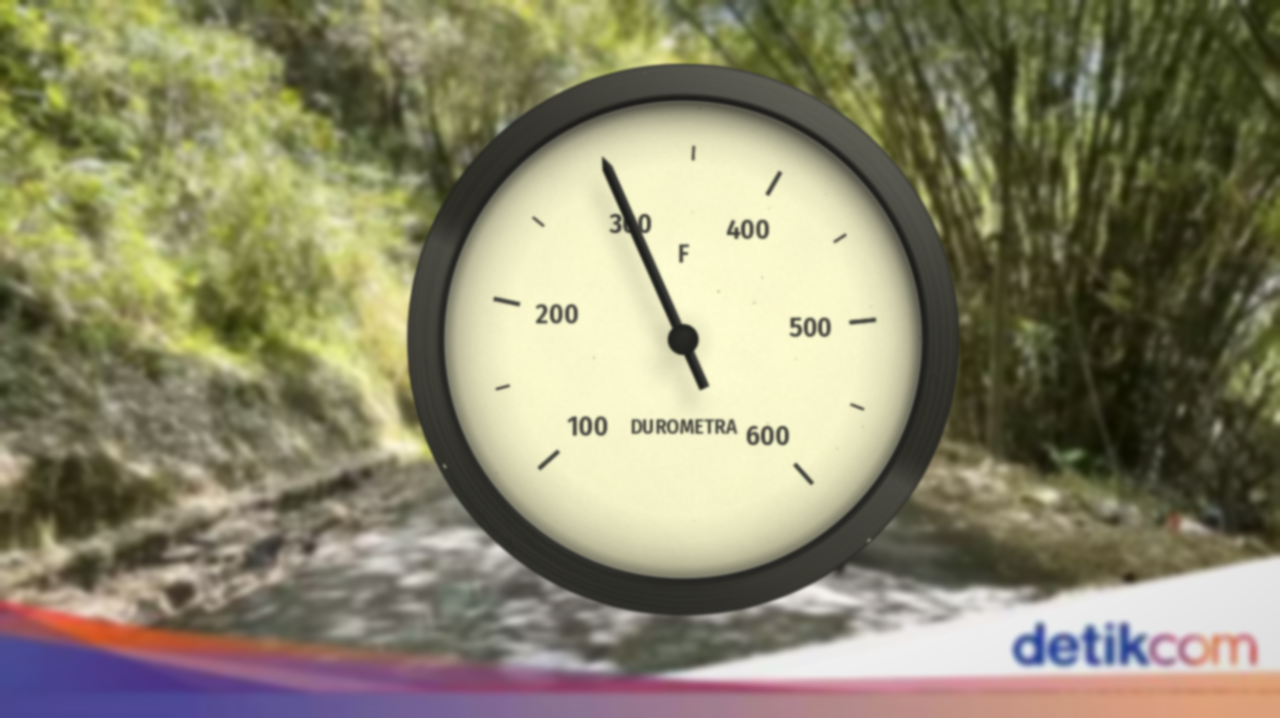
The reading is 300 (°F)
